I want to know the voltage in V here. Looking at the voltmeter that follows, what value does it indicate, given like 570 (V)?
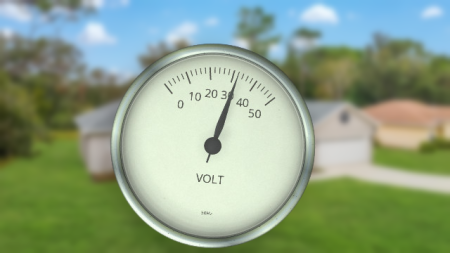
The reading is 32 (V)
